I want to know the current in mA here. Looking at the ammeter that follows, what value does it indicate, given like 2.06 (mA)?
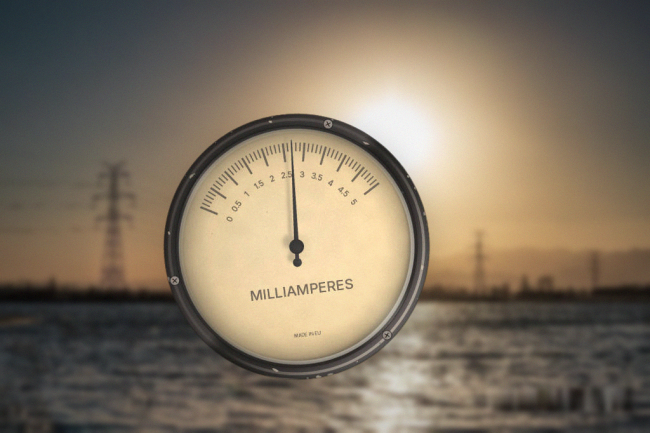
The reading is 2.7 (mA)
